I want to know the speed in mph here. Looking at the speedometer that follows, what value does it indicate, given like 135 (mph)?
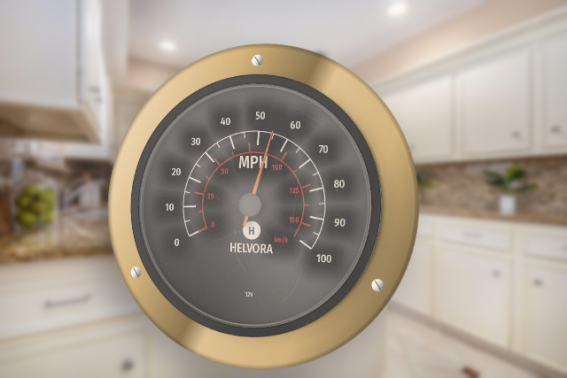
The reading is 55 (mph)
